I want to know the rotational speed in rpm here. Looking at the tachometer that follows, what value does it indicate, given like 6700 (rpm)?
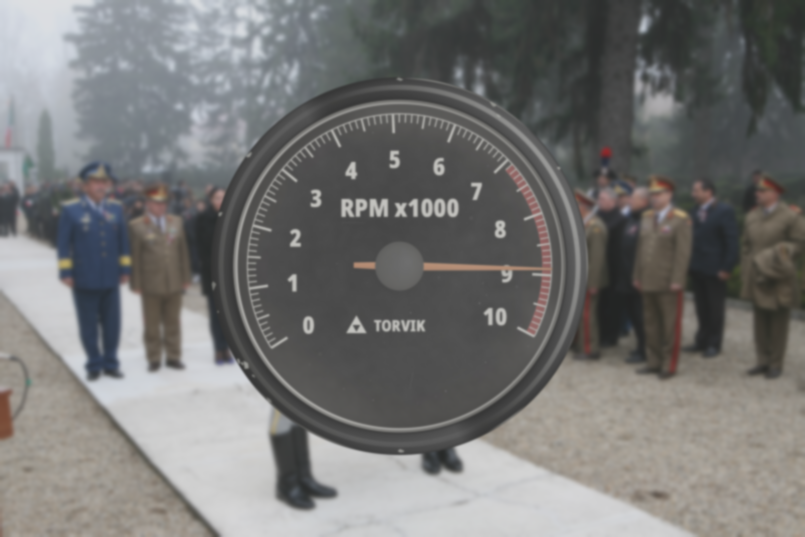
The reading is 8900 (rpm)
